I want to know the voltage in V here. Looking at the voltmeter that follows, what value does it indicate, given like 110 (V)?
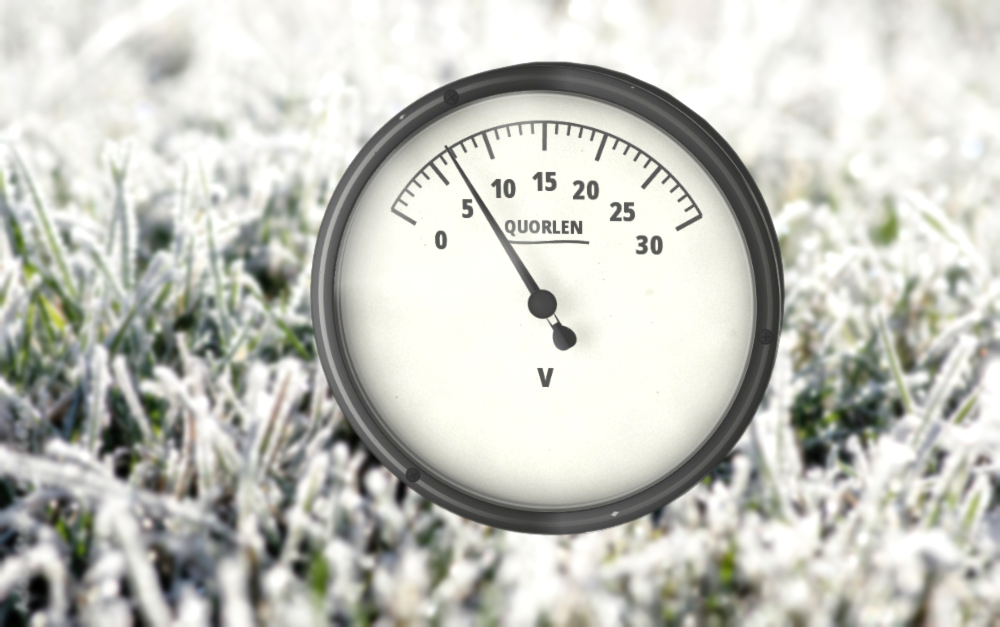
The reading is 7 (V)
